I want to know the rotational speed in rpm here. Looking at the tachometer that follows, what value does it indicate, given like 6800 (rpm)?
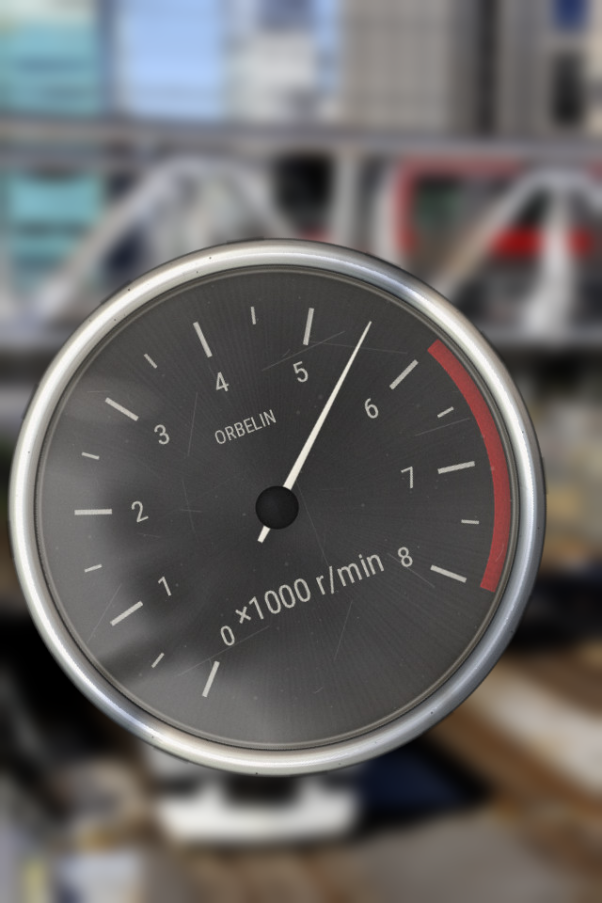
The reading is 5500 (rpm)
